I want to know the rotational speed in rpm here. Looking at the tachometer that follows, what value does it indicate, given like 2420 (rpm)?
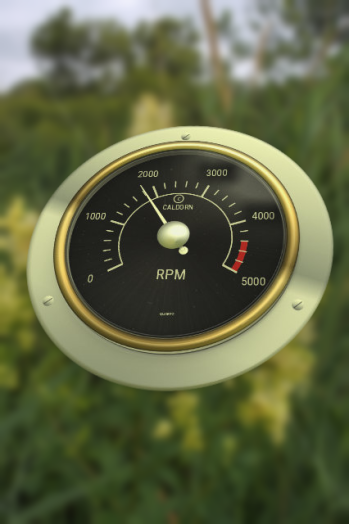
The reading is 1800 (rpm)
